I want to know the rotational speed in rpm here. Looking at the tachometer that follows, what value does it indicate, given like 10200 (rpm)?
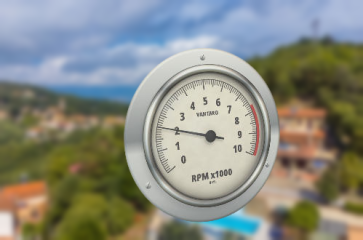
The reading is 2000 (rpm)
